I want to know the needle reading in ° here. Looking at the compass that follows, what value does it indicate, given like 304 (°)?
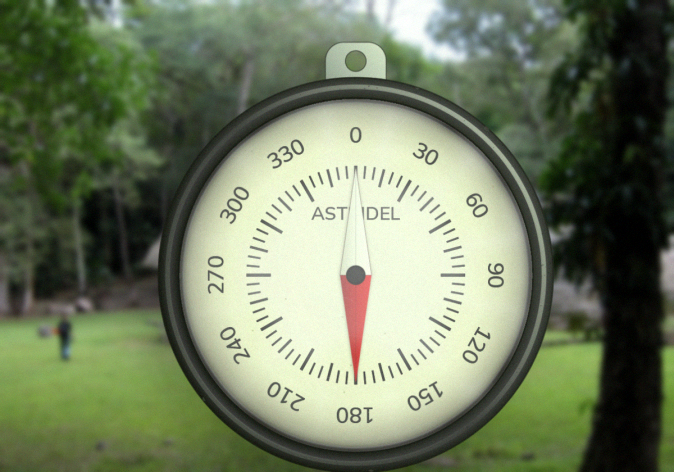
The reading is 180 (°)
